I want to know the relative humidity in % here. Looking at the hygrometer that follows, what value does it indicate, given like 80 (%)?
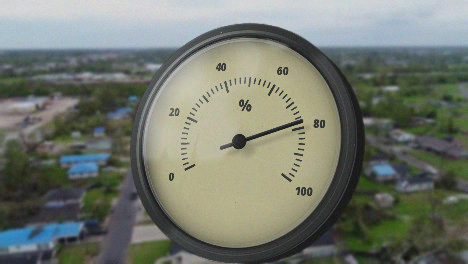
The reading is 78 (%)
